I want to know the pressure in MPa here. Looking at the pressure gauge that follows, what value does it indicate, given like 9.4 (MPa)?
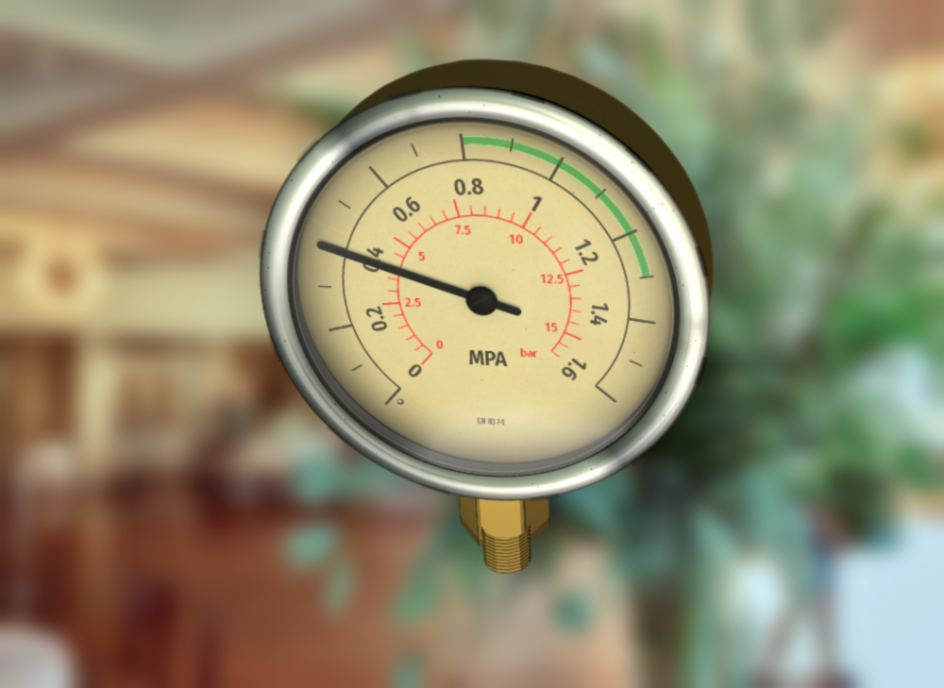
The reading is 0.4 (MPa)
